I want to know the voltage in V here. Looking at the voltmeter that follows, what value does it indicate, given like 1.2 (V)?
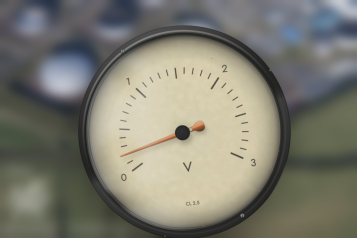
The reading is 0.2 (V)
